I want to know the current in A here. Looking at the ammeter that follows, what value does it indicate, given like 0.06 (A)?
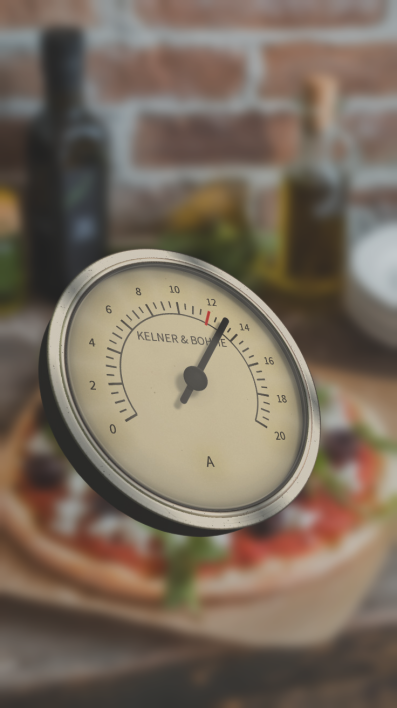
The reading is 13 (A)
